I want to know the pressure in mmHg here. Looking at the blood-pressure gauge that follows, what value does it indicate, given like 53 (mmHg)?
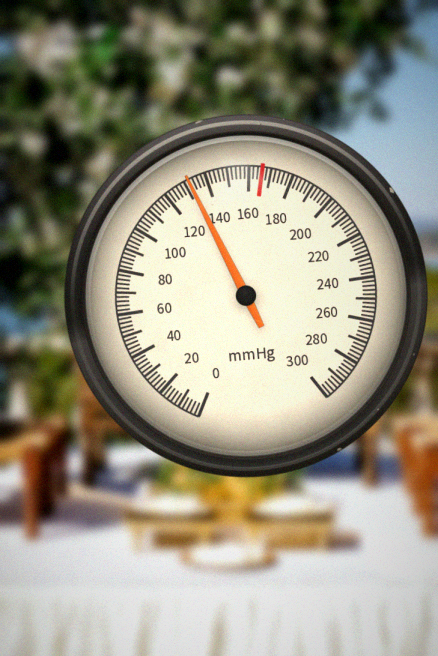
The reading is 132 (mmHg)
